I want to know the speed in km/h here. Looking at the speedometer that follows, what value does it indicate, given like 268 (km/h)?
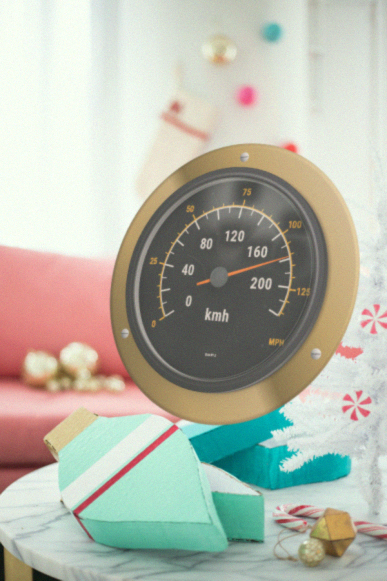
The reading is 180 (km/h)
